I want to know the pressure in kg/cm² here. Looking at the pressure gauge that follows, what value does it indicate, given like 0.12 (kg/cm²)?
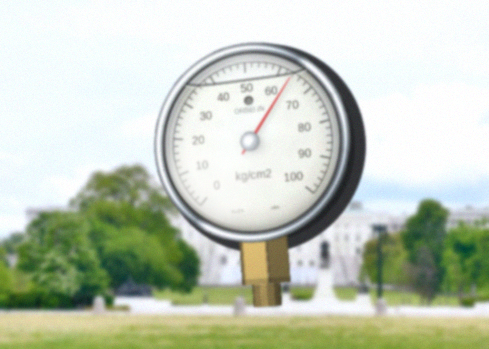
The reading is 64 (kg/cm²)
